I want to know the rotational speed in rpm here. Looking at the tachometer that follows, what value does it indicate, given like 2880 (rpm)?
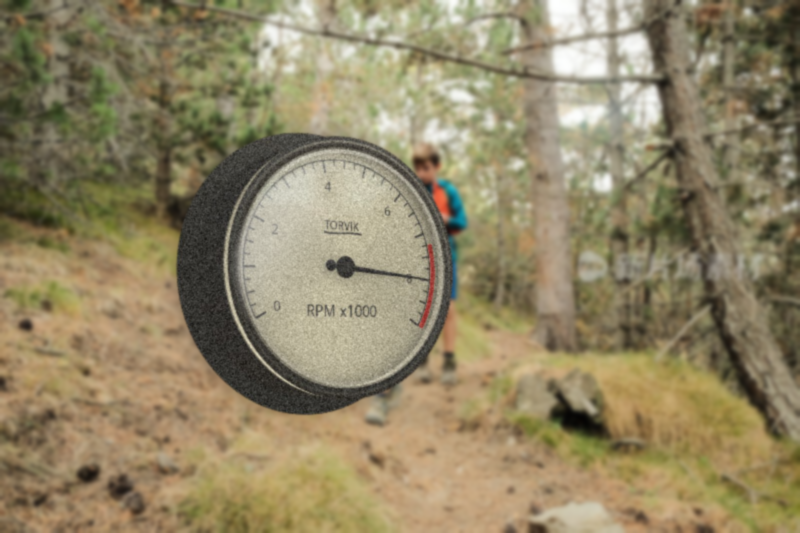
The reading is 8000 (rpm)
